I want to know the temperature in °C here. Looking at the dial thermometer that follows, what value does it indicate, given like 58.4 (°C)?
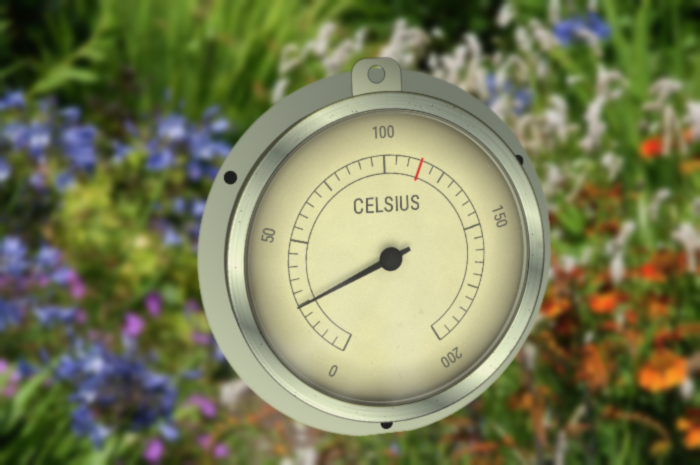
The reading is 25 (°C)
